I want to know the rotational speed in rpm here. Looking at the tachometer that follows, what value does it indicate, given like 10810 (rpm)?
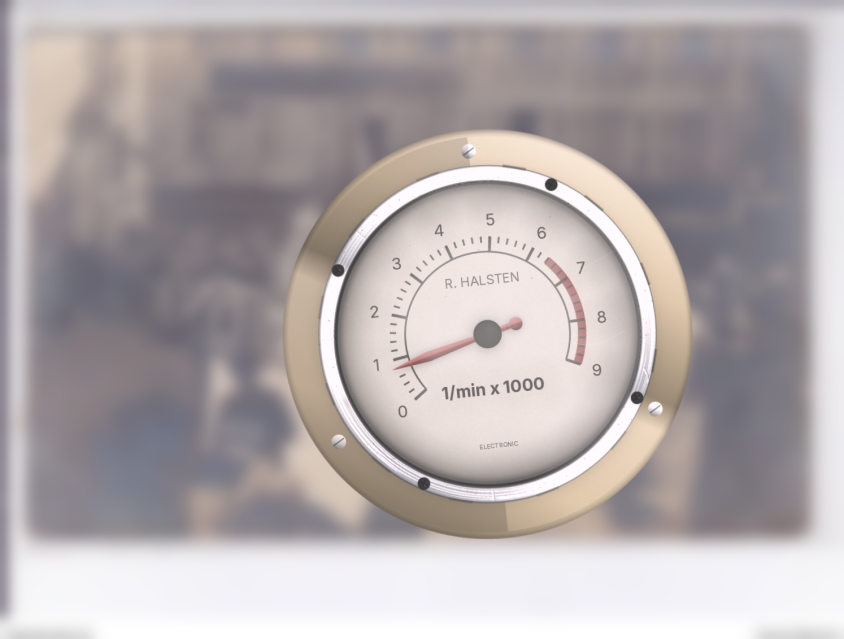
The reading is 800 (rpm)
